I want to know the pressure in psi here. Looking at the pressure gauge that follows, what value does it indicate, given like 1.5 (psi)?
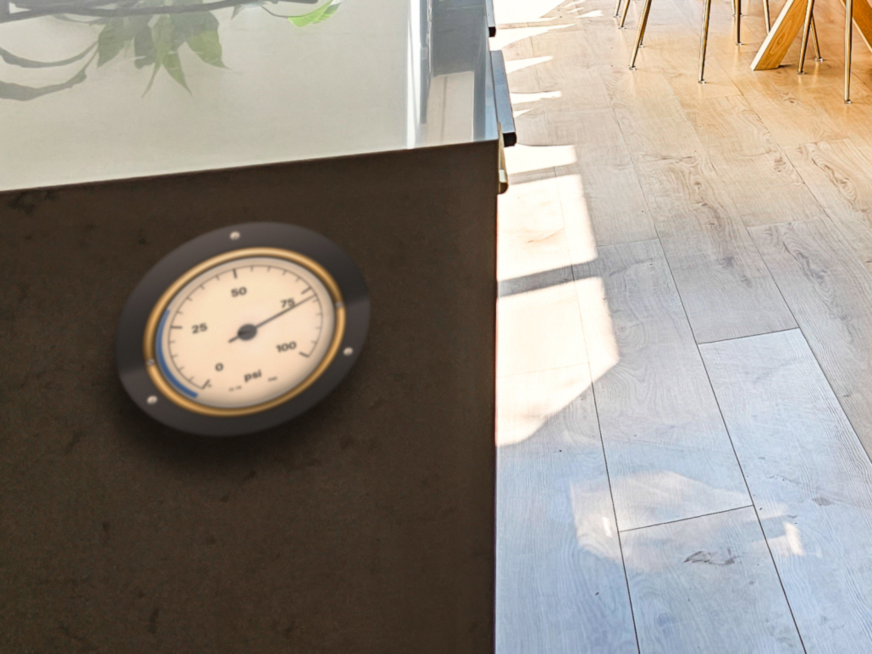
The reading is 77.5 (psi)
